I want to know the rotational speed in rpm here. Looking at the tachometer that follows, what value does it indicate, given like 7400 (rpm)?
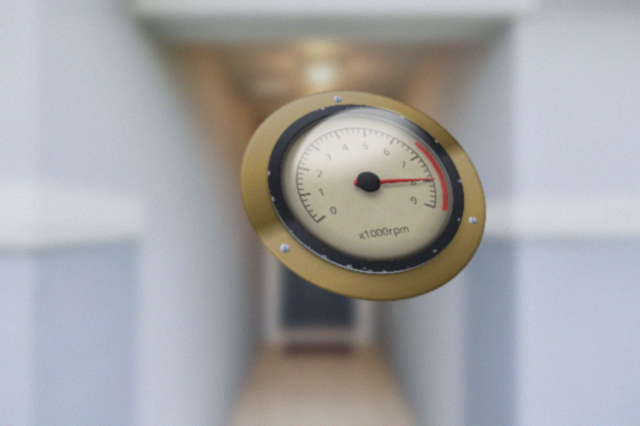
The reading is 8000 (rpm)
